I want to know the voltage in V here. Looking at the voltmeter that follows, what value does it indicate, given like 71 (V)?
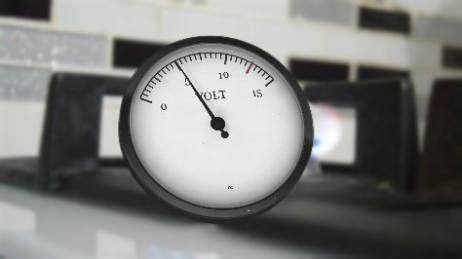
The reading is 5 (V)
